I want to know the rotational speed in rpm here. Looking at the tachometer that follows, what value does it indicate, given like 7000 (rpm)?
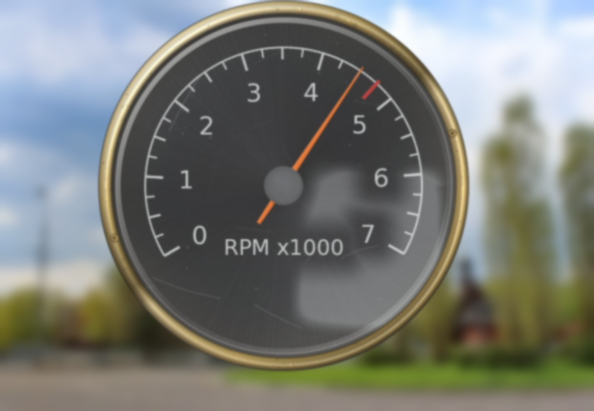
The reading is 4500 (rpm)
